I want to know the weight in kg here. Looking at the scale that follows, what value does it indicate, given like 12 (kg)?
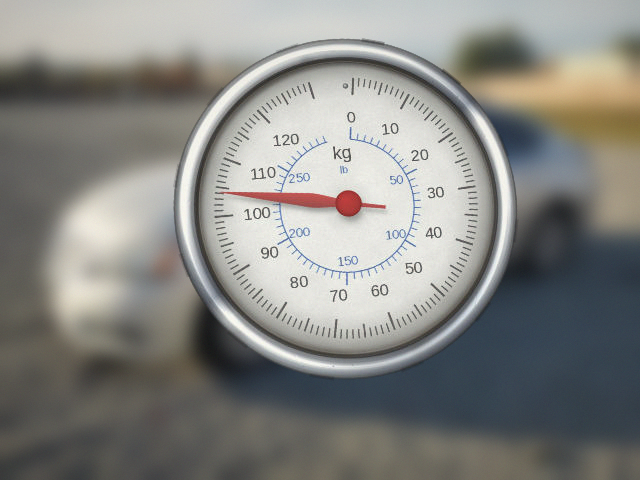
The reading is 104 (kg)
